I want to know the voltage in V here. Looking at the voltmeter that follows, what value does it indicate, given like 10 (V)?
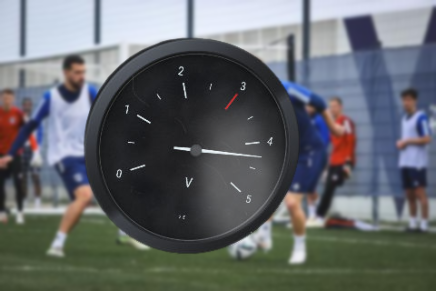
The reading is 4.25 (V)
